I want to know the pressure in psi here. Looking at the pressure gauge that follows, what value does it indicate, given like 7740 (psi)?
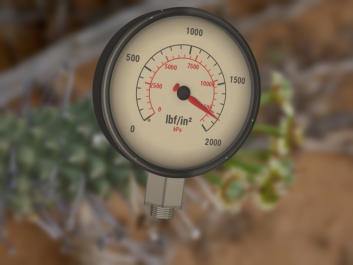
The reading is 1850 (psi)
